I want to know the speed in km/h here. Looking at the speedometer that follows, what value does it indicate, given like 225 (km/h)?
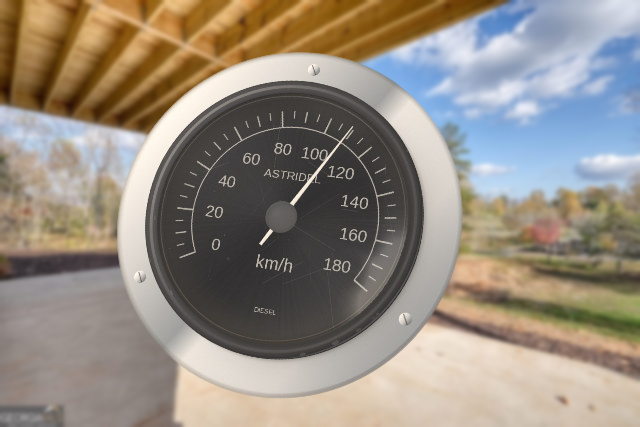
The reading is 110 (km/h)
